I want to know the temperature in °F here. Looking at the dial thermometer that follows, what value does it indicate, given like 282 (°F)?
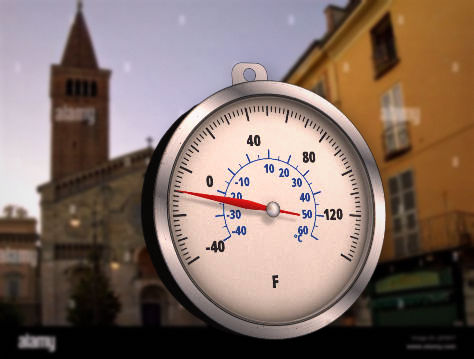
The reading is -10 (°F)
